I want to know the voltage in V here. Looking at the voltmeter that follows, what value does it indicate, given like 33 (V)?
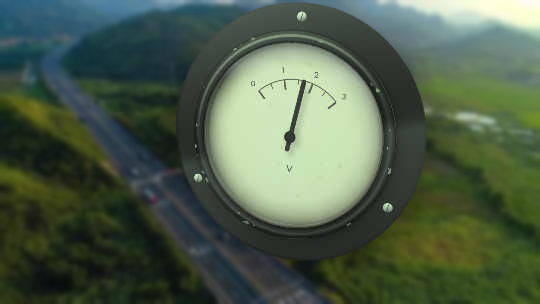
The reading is 1.75 (V)
